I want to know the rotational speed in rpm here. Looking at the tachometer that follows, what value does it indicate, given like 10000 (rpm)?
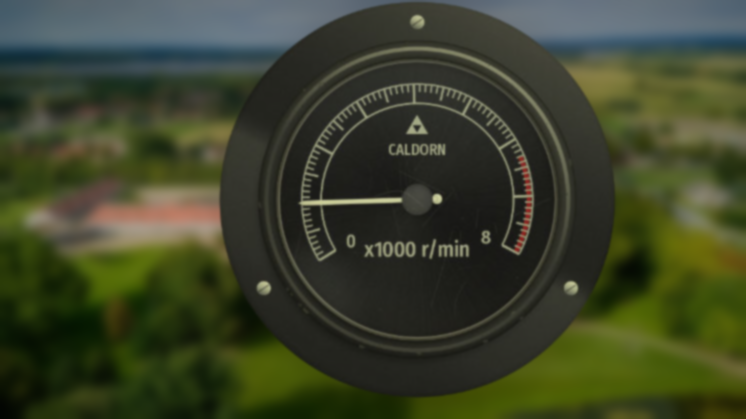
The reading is 1000 (rpm)
